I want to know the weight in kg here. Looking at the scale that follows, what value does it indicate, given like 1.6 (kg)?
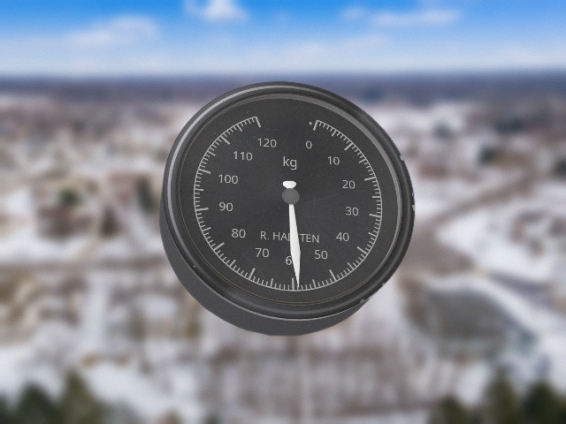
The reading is 59 (kg)
